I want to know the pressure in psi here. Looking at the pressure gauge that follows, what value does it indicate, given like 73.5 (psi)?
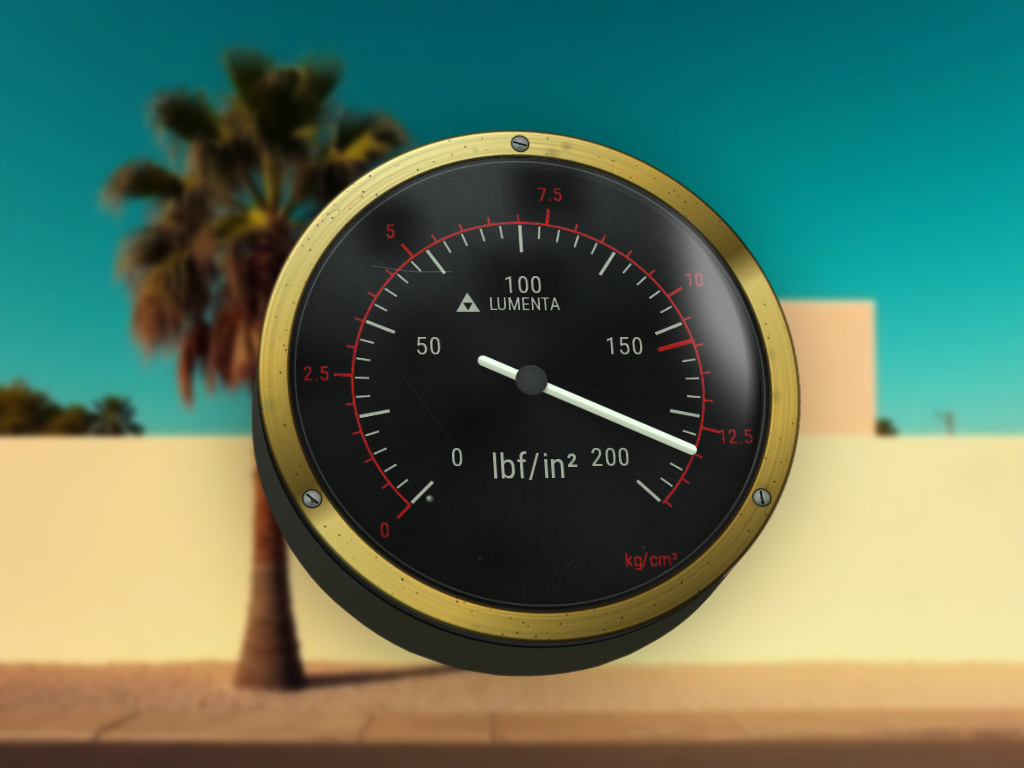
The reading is 185 (psi)
